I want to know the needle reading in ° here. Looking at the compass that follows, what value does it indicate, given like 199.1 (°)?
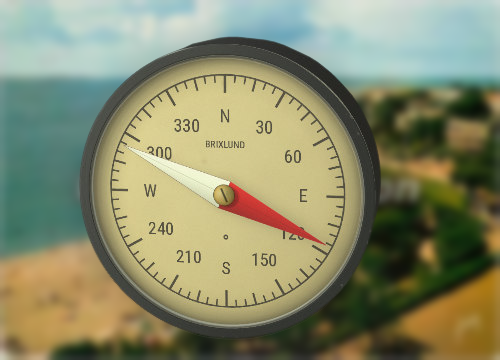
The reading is 115 (°)
